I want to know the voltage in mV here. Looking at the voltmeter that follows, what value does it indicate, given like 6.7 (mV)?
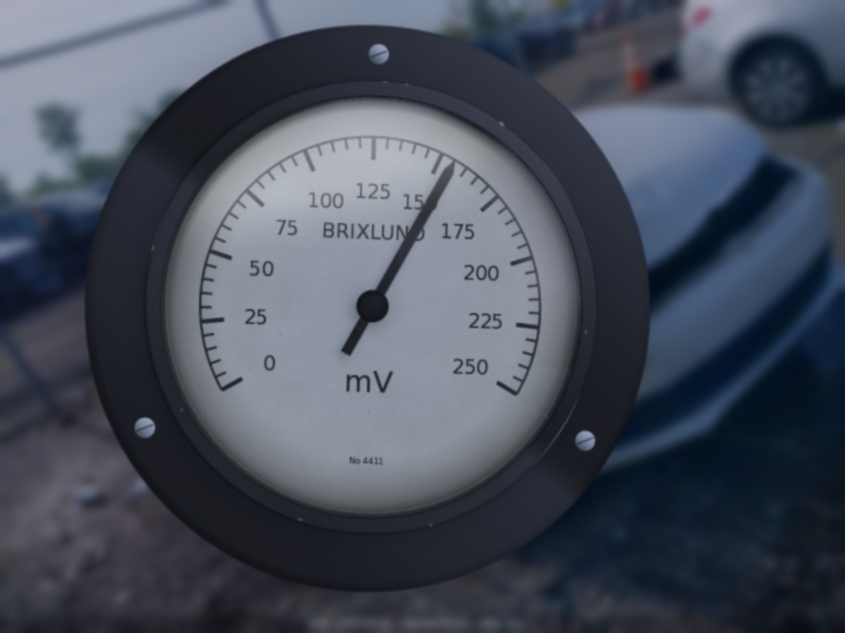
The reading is 155 (mV)
